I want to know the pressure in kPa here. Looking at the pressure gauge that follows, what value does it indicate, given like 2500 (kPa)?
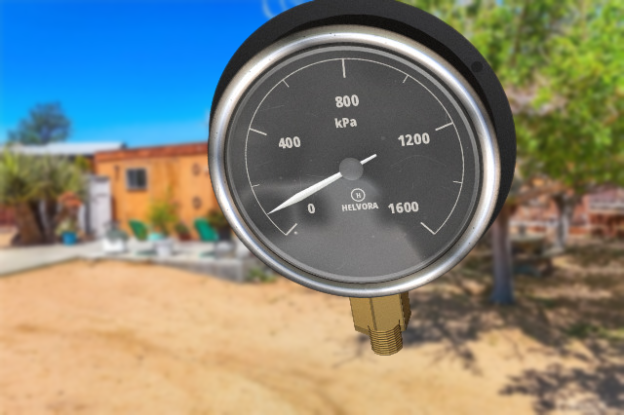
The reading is 100 (kPa)
